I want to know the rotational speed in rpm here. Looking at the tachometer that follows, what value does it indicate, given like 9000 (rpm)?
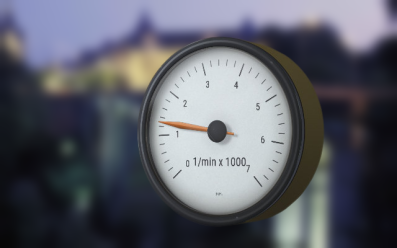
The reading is 1300 (rpm)
